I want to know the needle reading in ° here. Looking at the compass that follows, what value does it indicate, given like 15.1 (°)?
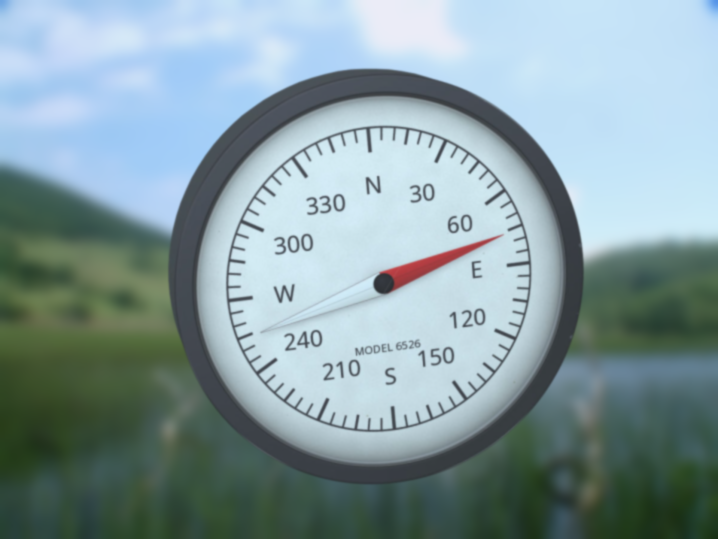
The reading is 75 (°)
